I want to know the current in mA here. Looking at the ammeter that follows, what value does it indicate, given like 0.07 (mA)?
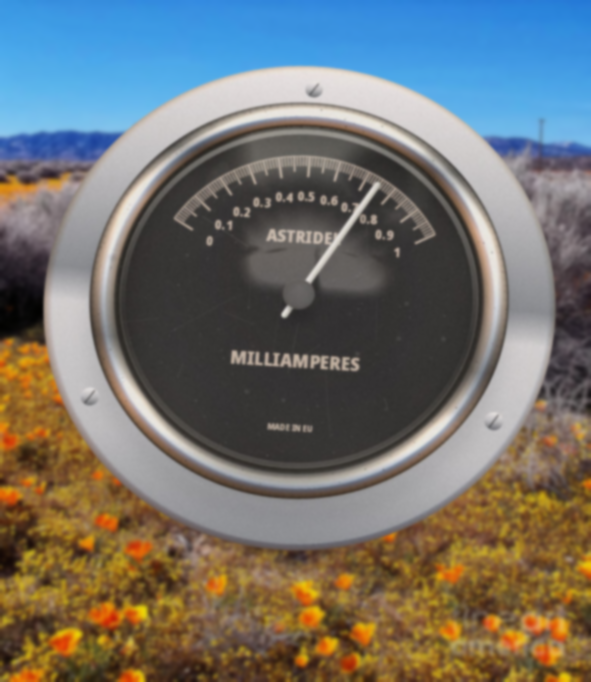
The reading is 0.75 (mA)
